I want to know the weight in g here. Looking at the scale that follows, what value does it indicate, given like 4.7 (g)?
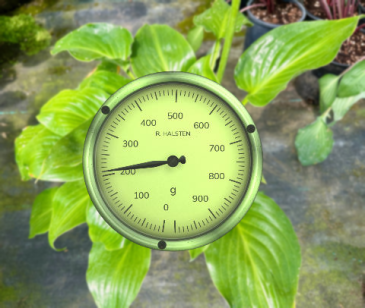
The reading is 210 (g)
